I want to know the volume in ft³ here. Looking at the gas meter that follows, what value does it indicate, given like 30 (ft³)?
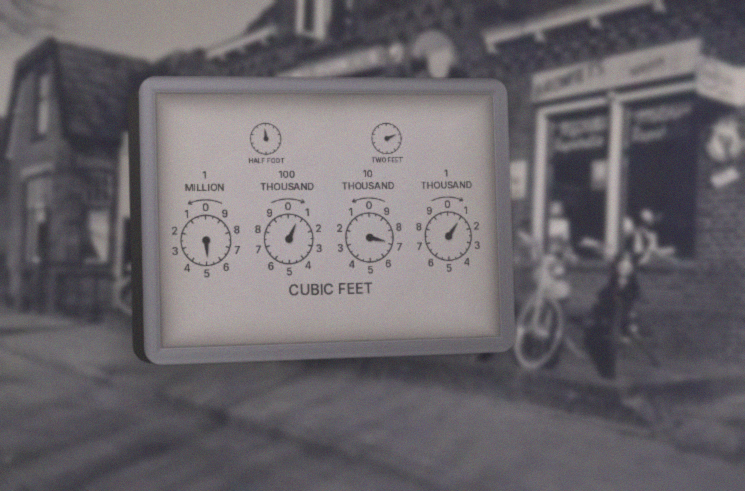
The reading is 507100 (ft³)
